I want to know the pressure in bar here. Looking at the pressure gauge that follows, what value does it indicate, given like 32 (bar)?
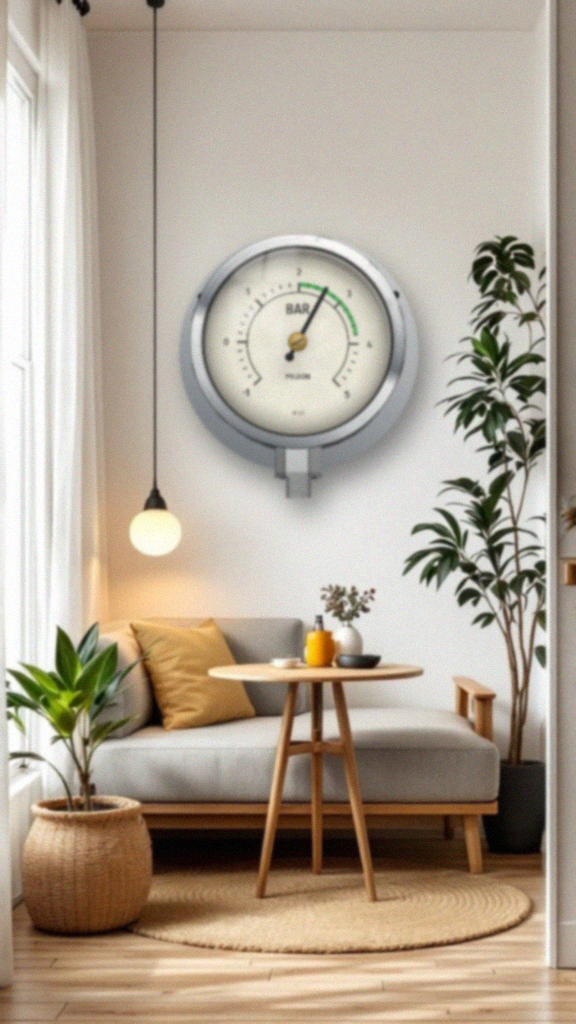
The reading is 2.6 (bar)
